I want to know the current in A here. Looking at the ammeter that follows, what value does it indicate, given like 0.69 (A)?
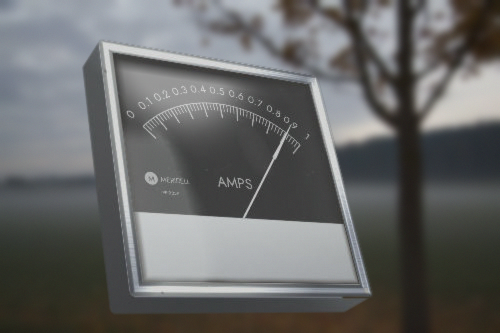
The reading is 0.9 (A)
